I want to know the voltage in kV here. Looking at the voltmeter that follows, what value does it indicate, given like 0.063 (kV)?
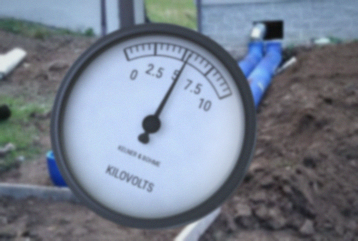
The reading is 5.5 (kV)
